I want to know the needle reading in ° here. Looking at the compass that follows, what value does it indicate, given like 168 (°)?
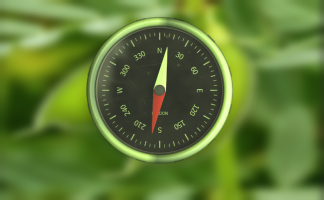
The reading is 190 (°)
